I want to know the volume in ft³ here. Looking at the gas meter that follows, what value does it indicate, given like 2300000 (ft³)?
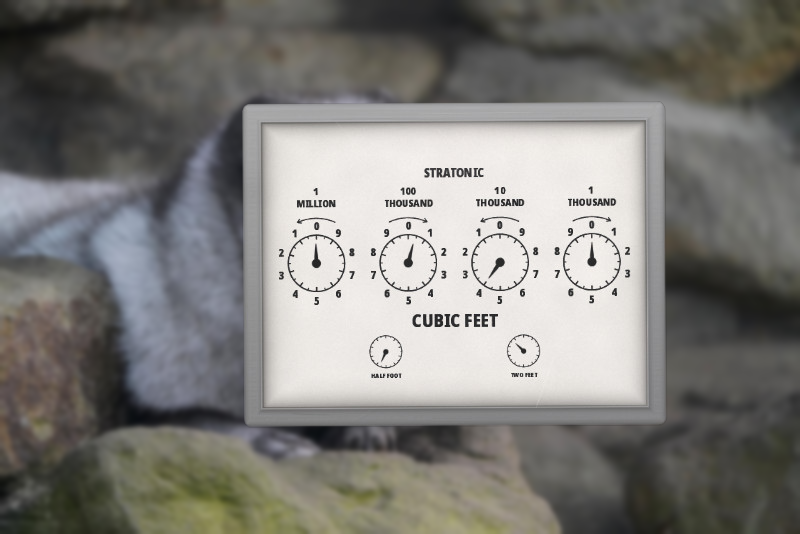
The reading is 4000 (ft³)
